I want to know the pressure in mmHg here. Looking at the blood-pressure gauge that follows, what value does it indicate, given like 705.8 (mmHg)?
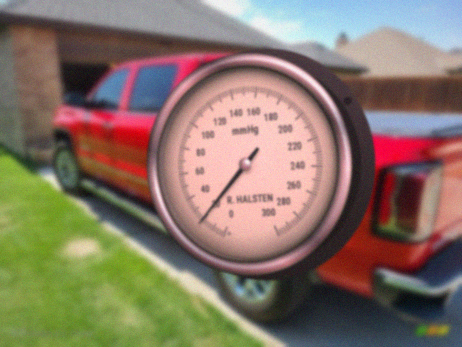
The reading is 20 (mmHg)
